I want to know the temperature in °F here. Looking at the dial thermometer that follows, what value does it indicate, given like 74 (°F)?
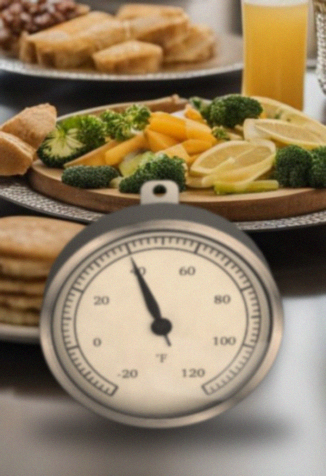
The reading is 40 (°F)
